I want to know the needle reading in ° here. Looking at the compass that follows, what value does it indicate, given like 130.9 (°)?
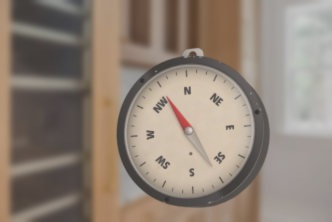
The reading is 330 (°)
